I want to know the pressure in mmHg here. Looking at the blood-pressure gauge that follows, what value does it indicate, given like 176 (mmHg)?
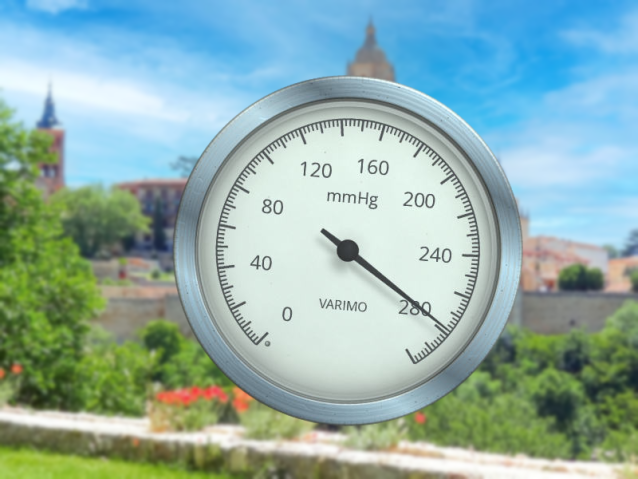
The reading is 278 (mmHg)
